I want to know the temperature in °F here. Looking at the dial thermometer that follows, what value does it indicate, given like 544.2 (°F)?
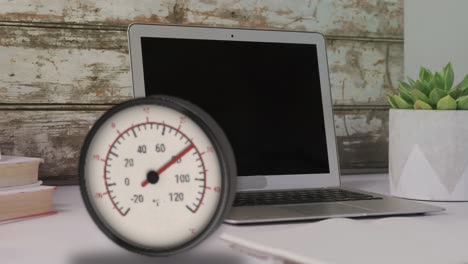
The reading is 80 (°F)
